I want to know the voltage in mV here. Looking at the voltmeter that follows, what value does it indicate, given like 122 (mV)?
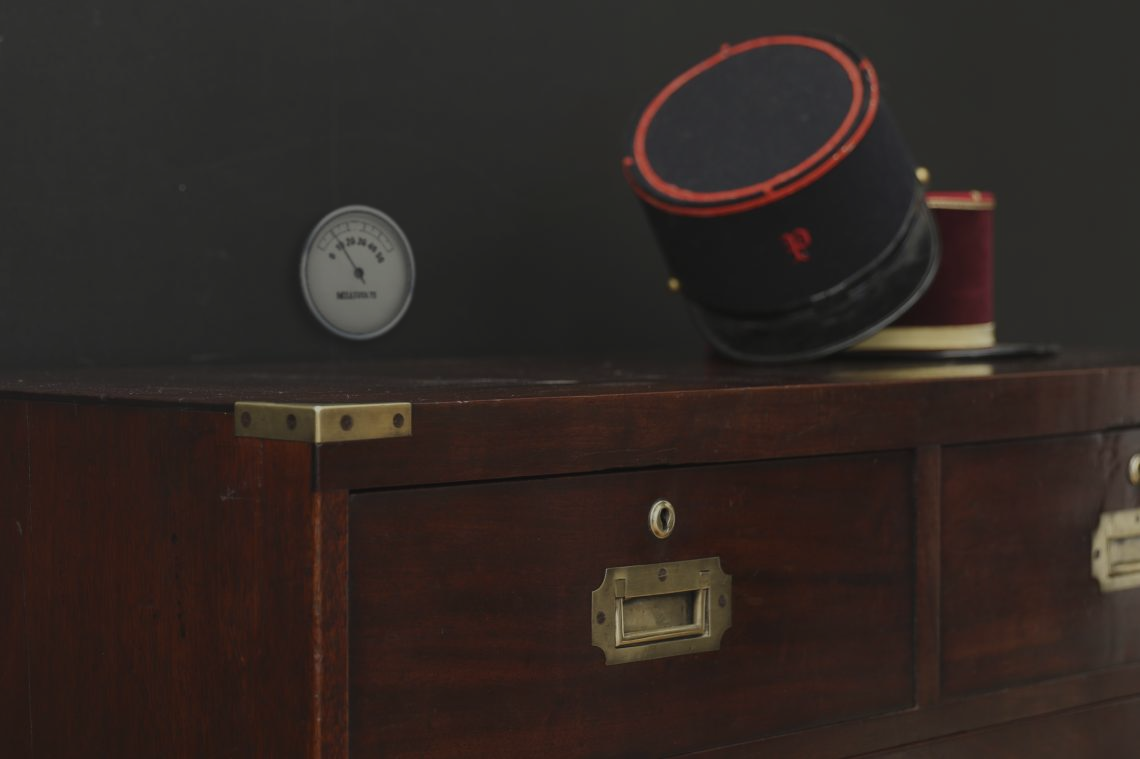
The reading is 10 (mV)
